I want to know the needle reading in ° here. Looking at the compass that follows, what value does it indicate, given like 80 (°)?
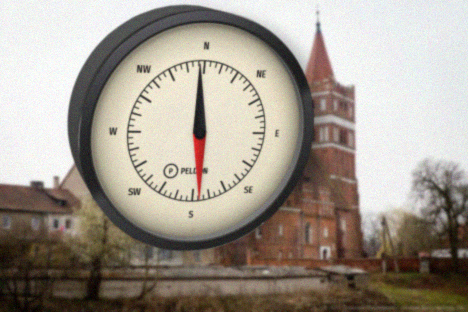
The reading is 175 (°)
